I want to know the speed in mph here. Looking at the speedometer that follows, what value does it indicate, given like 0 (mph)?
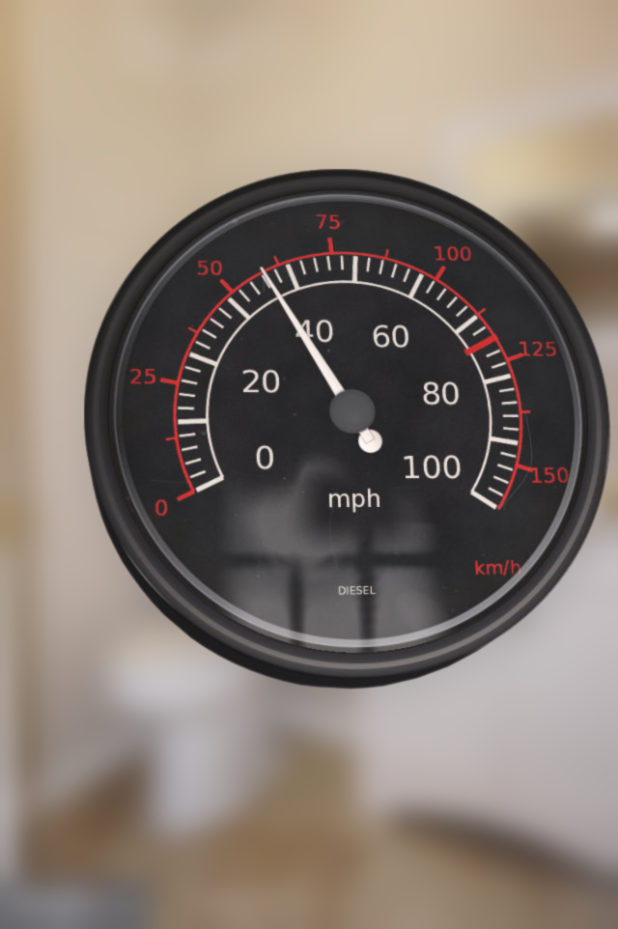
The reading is 36 (mph)
